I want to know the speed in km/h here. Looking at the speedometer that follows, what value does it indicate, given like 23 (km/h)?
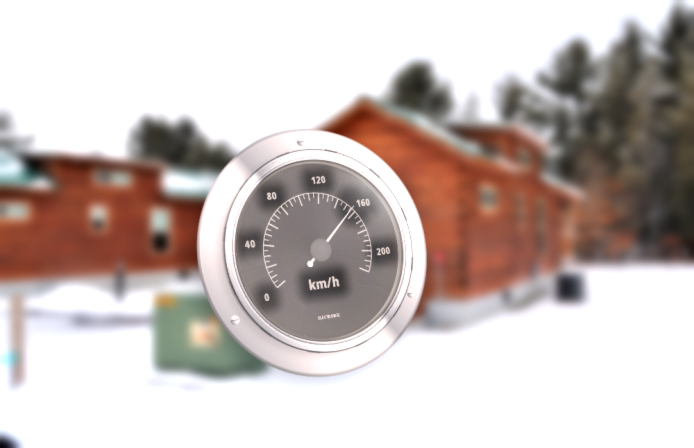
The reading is 155 (km/h)
